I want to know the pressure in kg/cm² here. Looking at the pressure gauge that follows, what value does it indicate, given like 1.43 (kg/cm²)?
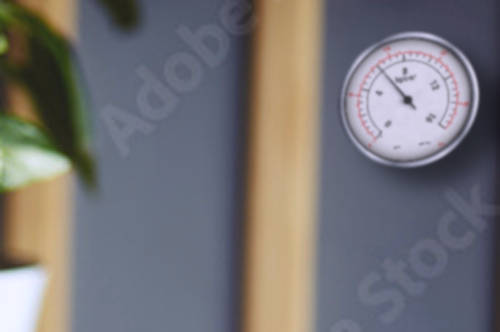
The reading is 6 (kg/cm²)
